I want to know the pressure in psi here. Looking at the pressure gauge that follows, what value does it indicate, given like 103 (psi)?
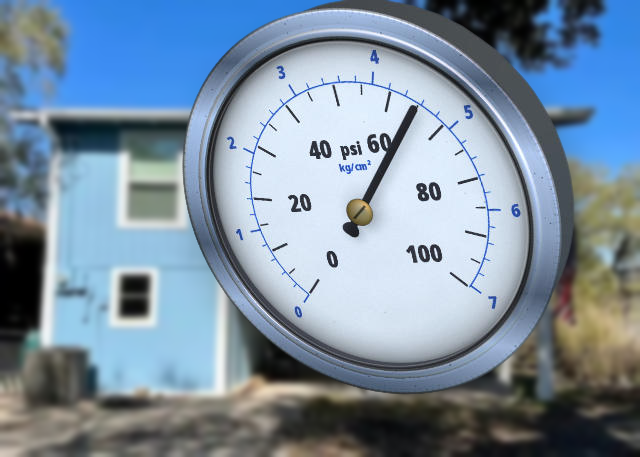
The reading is 65 (psi)
